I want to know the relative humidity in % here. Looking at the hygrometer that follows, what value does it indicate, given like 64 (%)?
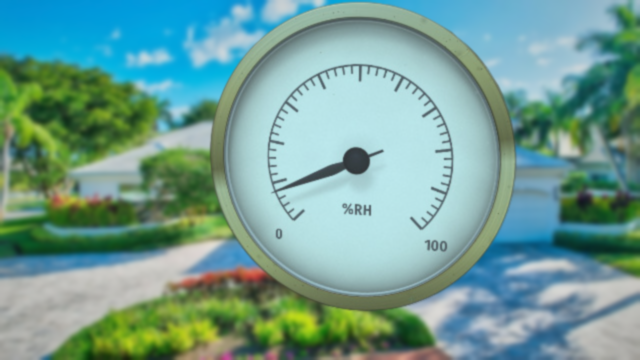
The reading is 8 (%)
